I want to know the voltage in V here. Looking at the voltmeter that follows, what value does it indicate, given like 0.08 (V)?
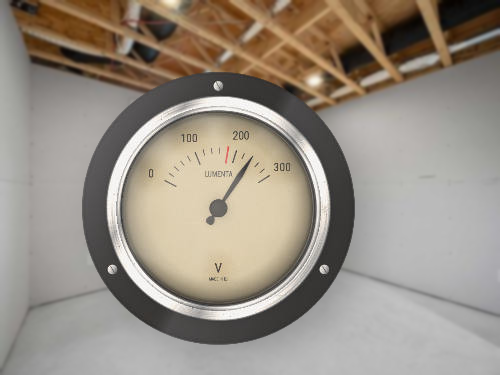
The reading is 240 (V)
